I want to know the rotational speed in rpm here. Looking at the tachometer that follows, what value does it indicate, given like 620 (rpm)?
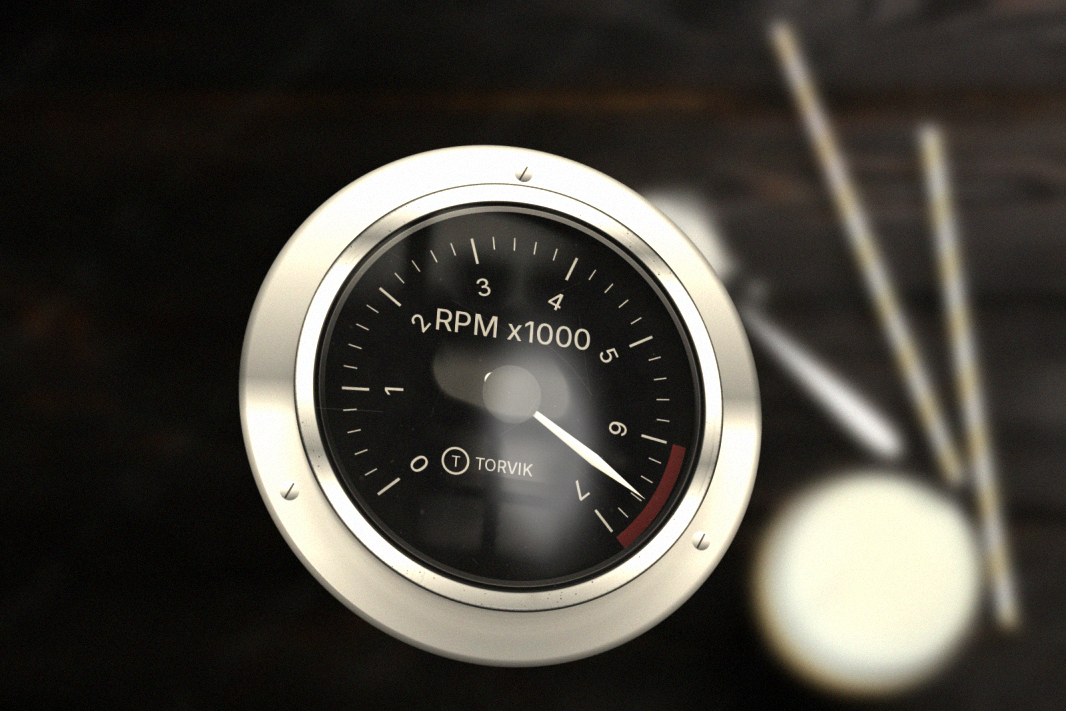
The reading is 6600 (rpm)
